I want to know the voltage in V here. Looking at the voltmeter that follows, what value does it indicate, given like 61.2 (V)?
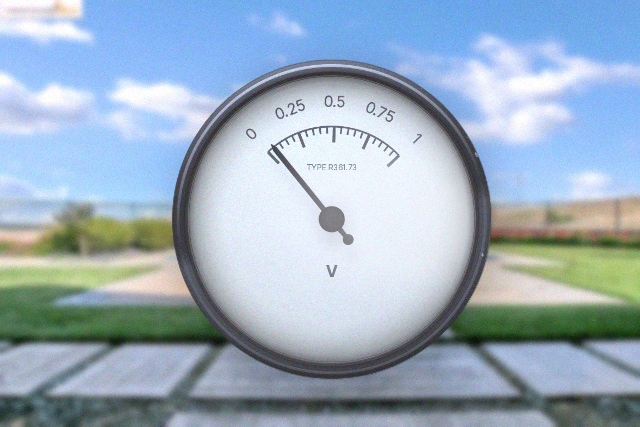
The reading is 0.05 (V)
